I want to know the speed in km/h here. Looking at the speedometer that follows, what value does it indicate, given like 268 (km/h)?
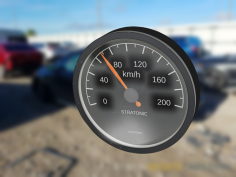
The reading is 70 (km/h)
